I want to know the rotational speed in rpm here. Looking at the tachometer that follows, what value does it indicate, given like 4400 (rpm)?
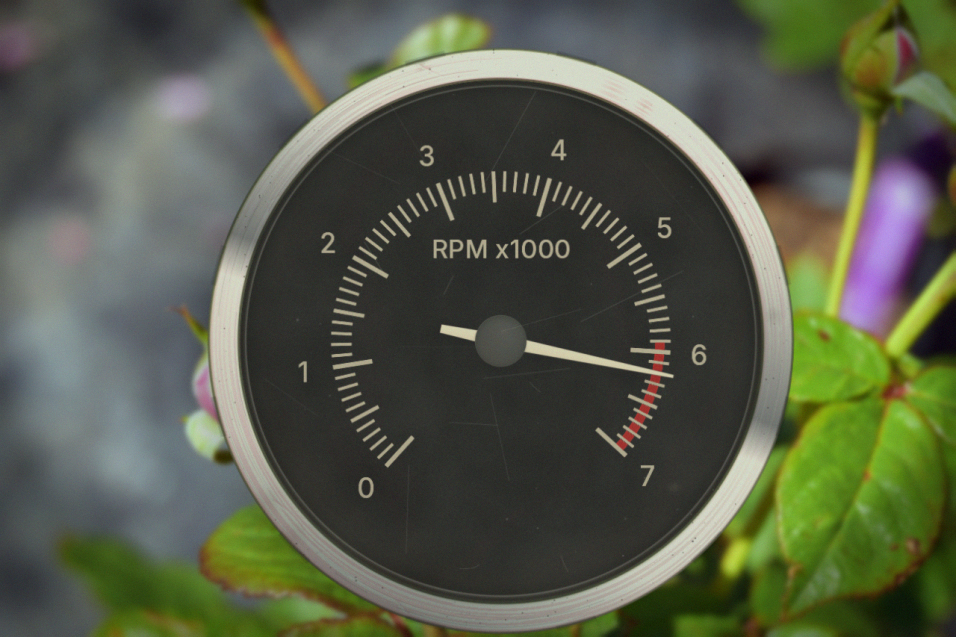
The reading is 6200 (rpm)
